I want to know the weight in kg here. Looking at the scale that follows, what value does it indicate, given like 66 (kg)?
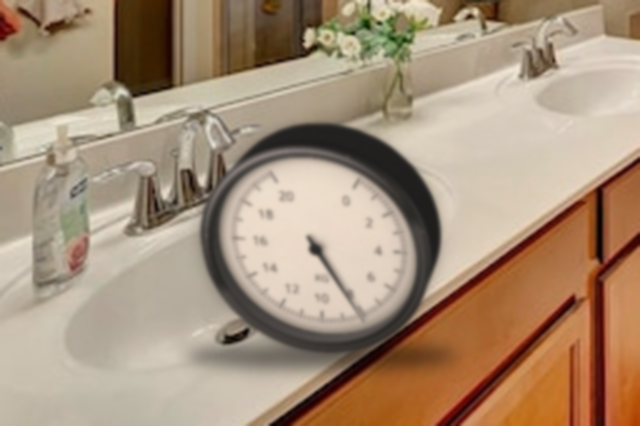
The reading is 8 (kg)
